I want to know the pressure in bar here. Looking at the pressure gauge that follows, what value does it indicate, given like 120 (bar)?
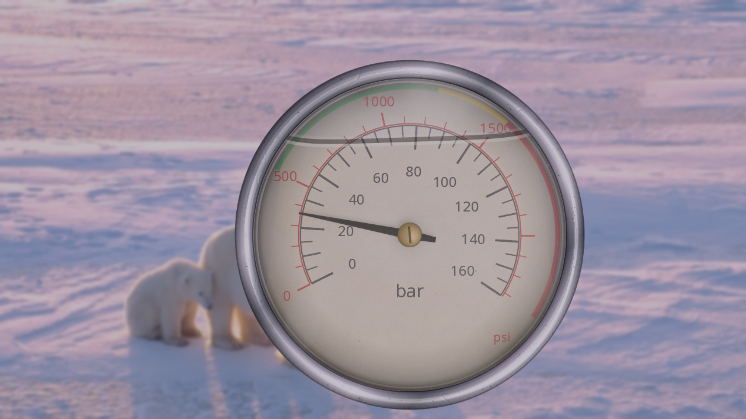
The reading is 25 (bar)
